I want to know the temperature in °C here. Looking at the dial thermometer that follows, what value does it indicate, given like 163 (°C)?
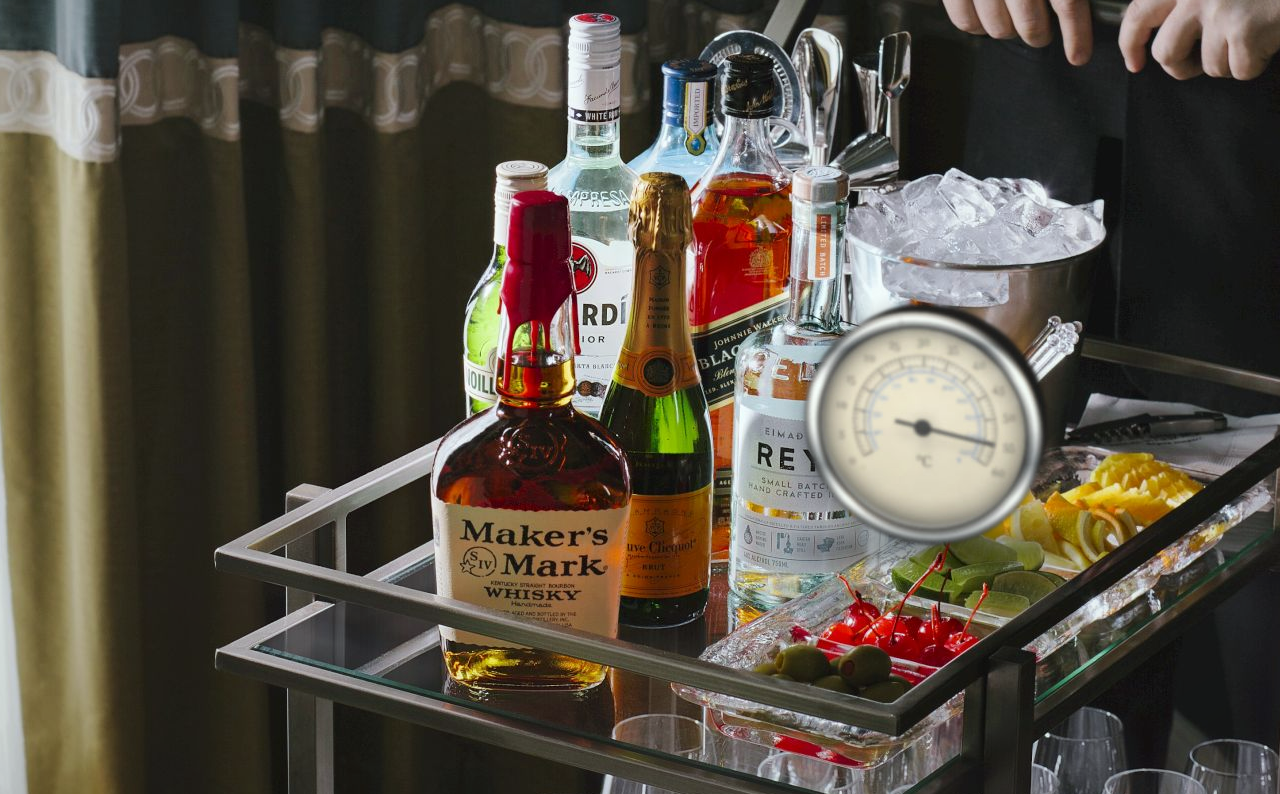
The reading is 55 (°C)
